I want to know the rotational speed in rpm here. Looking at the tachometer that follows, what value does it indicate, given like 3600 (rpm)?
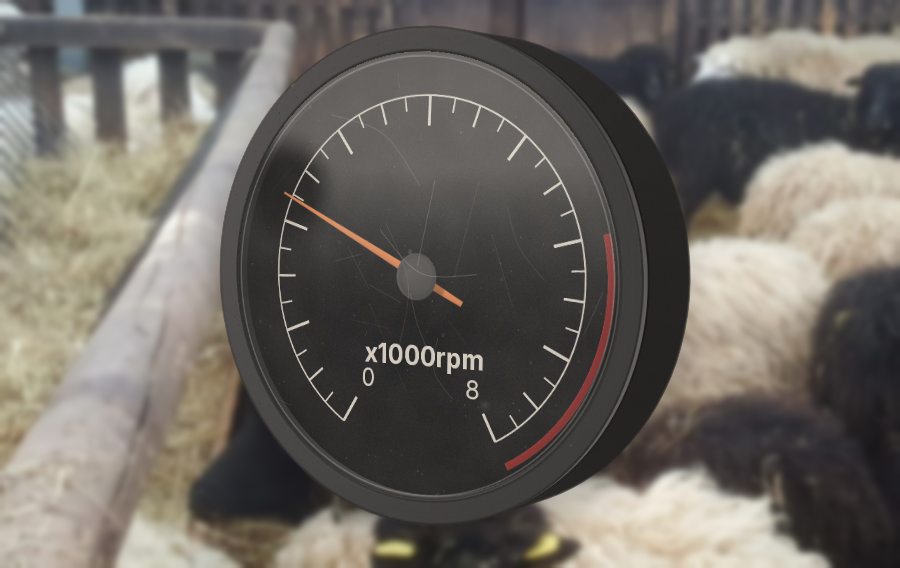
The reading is 2250 (rpm)
